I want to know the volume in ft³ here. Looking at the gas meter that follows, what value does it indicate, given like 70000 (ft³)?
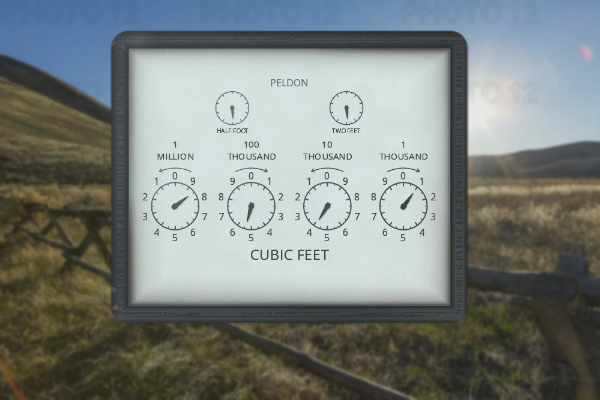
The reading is 854100 (ft³)
